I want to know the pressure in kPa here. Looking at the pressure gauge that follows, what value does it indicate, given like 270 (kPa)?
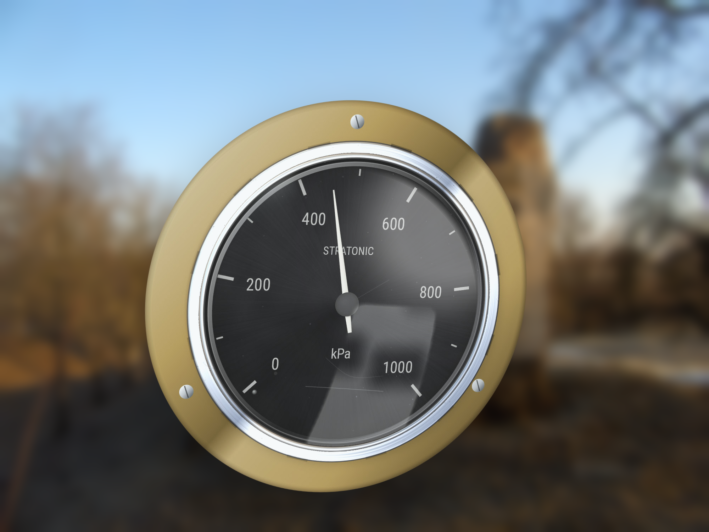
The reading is 450 (kPa)
